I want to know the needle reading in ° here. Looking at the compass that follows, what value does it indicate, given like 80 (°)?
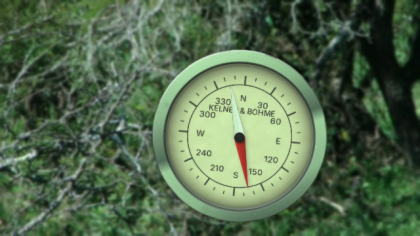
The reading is 165 (°)
